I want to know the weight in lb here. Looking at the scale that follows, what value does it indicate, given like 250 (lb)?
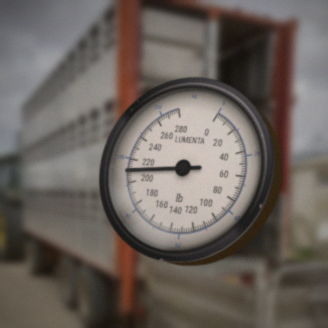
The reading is 210 (lb)
